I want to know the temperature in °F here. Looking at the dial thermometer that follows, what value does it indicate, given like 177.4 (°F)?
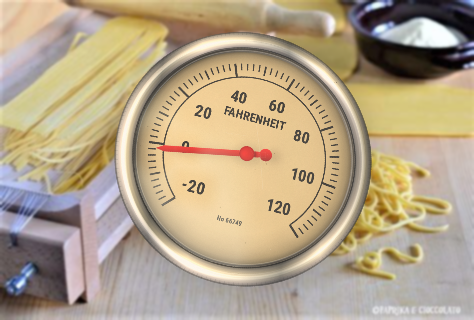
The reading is -2 (°F)
